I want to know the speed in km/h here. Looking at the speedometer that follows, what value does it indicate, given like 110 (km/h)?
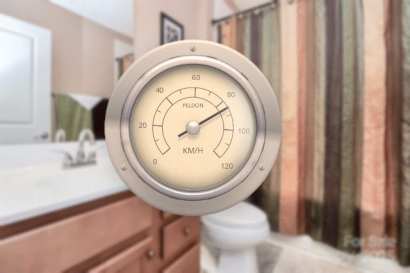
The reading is 85 (km/h)
